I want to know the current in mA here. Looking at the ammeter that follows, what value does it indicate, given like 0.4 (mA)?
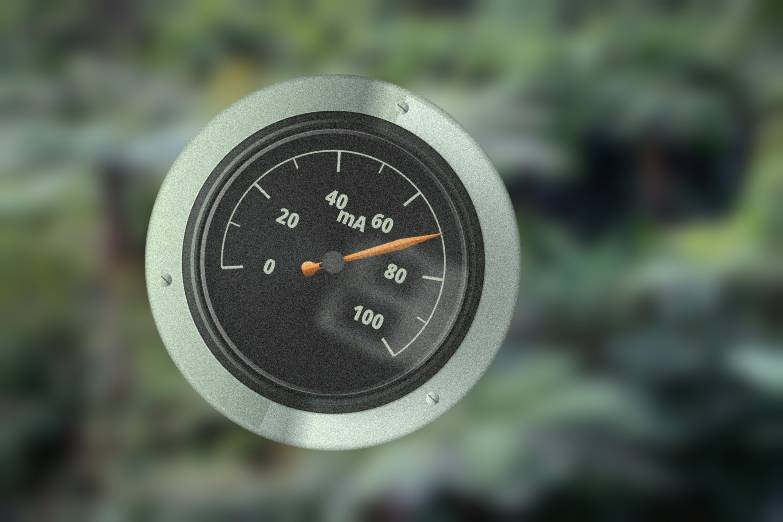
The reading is 70 (mA)
